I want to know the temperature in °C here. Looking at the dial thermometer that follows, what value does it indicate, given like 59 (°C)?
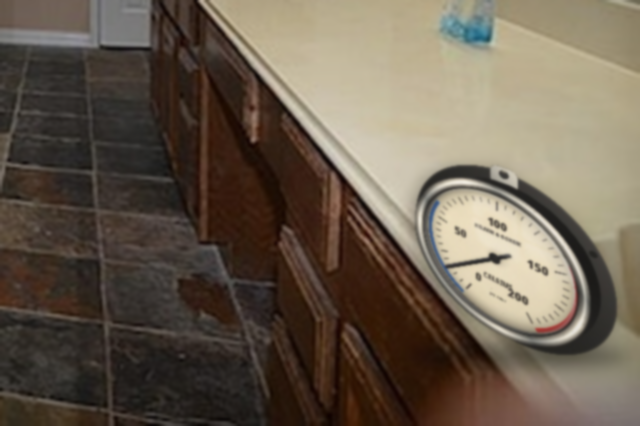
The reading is 15 (°C)
